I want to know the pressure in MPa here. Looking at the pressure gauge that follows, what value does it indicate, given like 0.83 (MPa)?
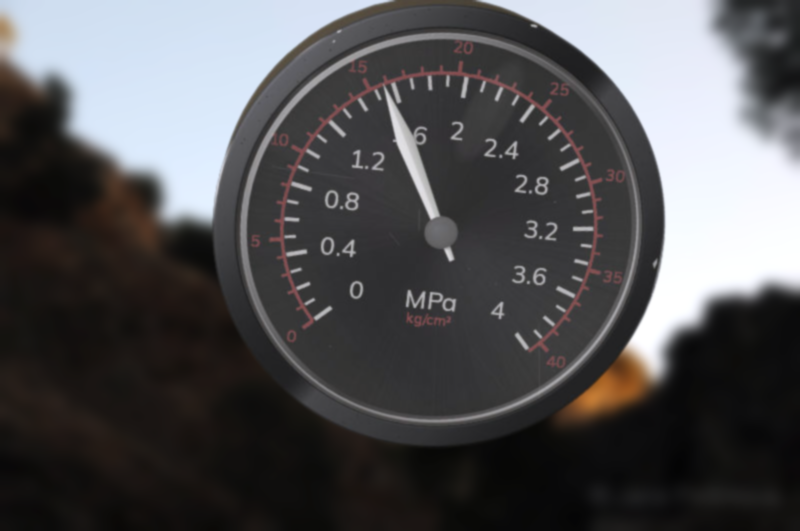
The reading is 1.55 (MPa)
